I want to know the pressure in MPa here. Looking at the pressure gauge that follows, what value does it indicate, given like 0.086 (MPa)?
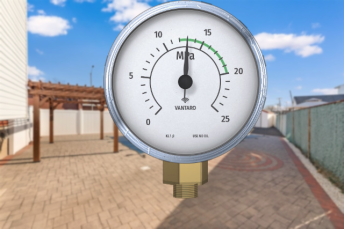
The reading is 13 (MPa)
